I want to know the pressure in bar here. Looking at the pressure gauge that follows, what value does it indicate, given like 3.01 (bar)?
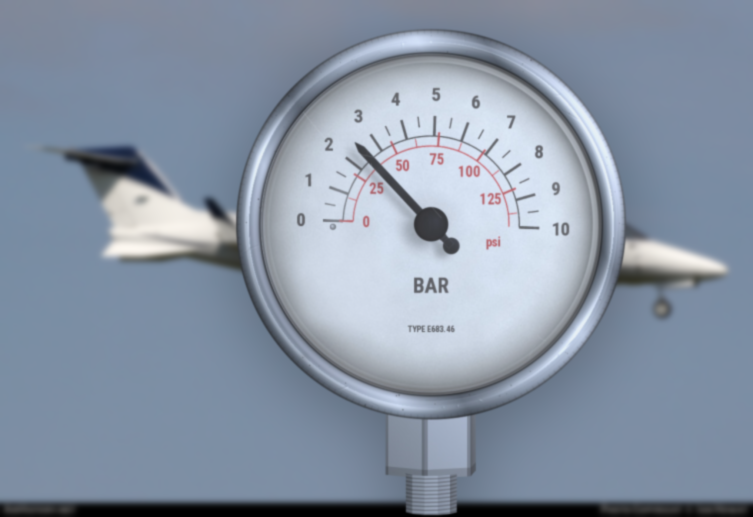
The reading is 2.5 (bar)
